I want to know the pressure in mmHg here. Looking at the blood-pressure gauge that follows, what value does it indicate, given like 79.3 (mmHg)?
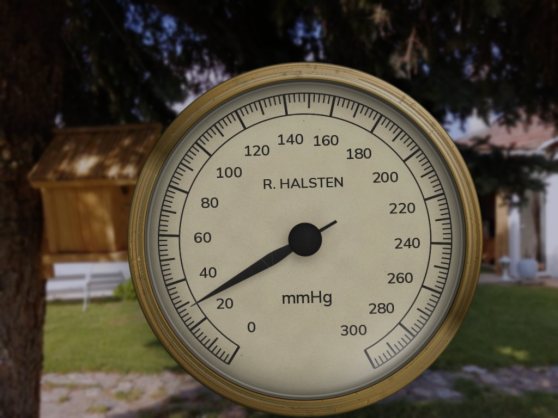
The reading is 28 (mmHg)
